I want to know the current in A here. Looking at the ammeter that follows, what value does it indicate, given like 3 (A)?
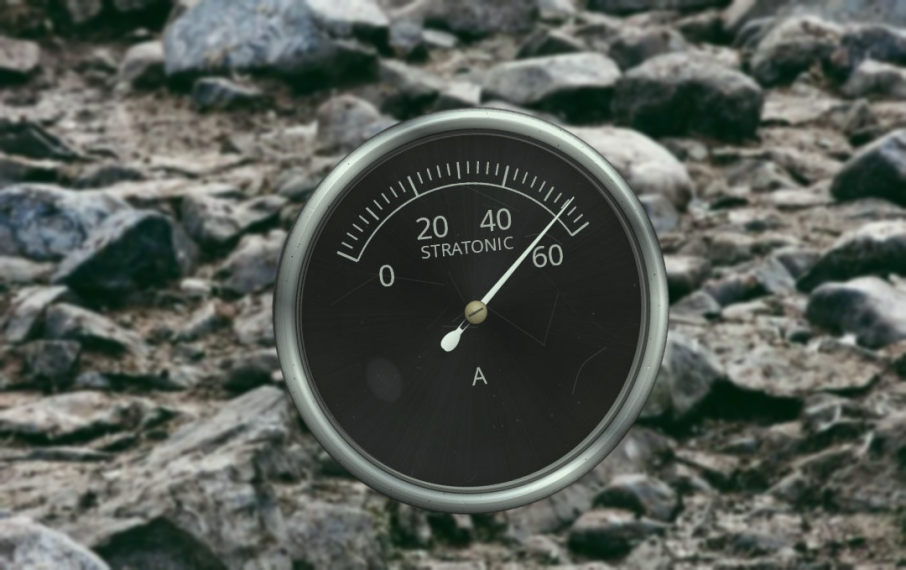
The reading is 54 (A)
